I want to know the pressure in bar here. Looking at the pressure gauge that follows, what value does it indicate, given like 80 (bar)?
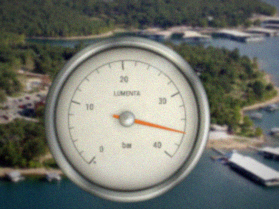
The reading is 36 (bar)
